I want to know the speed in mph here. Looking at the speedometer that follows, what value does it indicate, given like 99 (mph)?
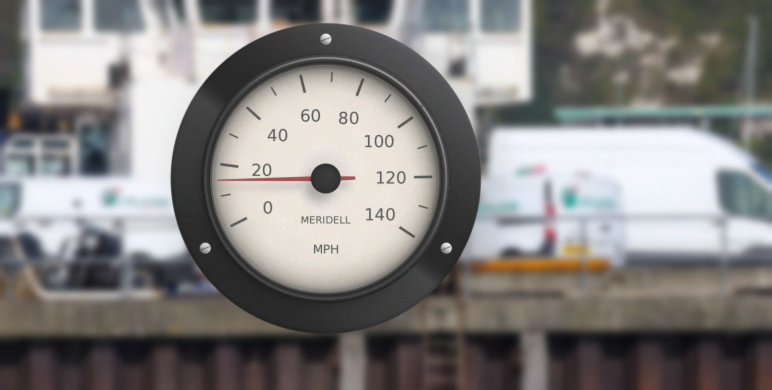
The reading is 15 (mph)
